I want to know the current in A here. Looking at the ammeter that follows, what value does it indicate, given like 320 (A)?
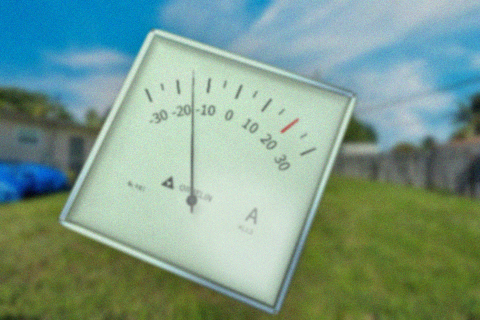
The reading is -15 (A)
